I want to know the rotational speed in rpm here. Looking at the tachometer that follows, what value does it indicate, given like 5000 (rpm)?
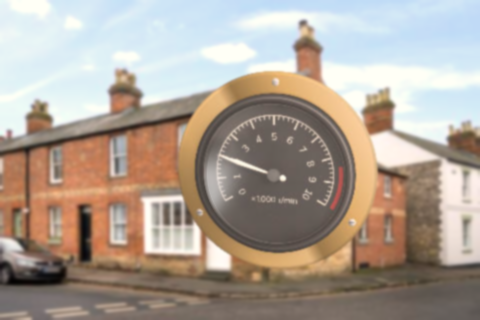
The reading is 2000 (rpm)
